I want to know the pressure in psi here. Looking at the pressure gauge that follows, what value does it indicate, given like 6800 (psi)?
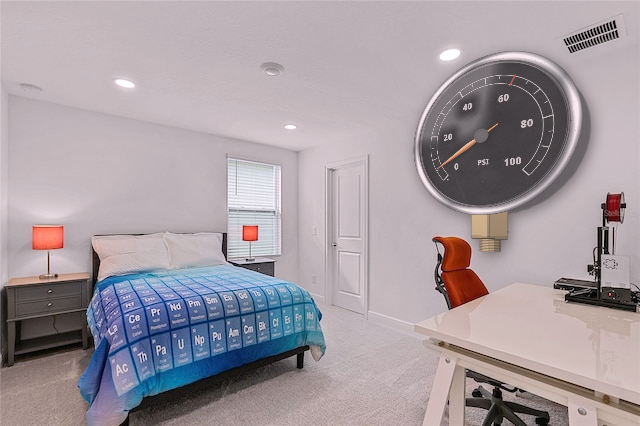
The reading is 5 (psi)
